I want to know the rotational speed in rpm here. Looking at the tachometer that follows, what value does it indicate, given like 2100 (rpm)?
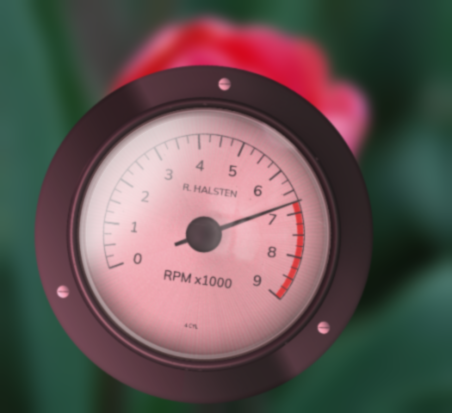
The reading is 6750 (rpm)
